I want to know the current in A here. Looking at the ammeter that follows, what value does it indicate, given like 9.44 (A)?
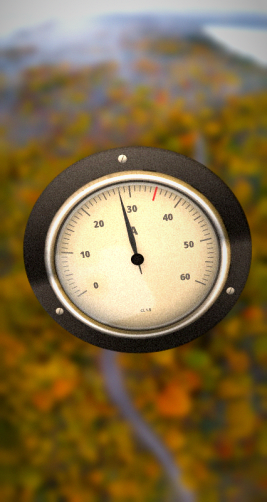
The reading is 28 (A)
